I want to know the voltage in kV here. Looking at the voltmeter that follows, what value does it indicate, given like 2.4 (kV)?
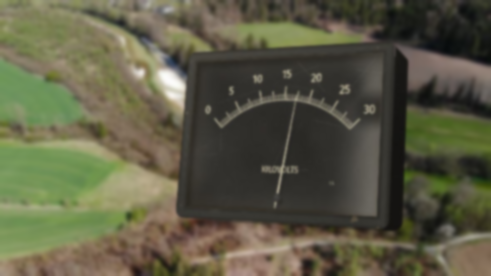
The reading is 17.5 (kV)
